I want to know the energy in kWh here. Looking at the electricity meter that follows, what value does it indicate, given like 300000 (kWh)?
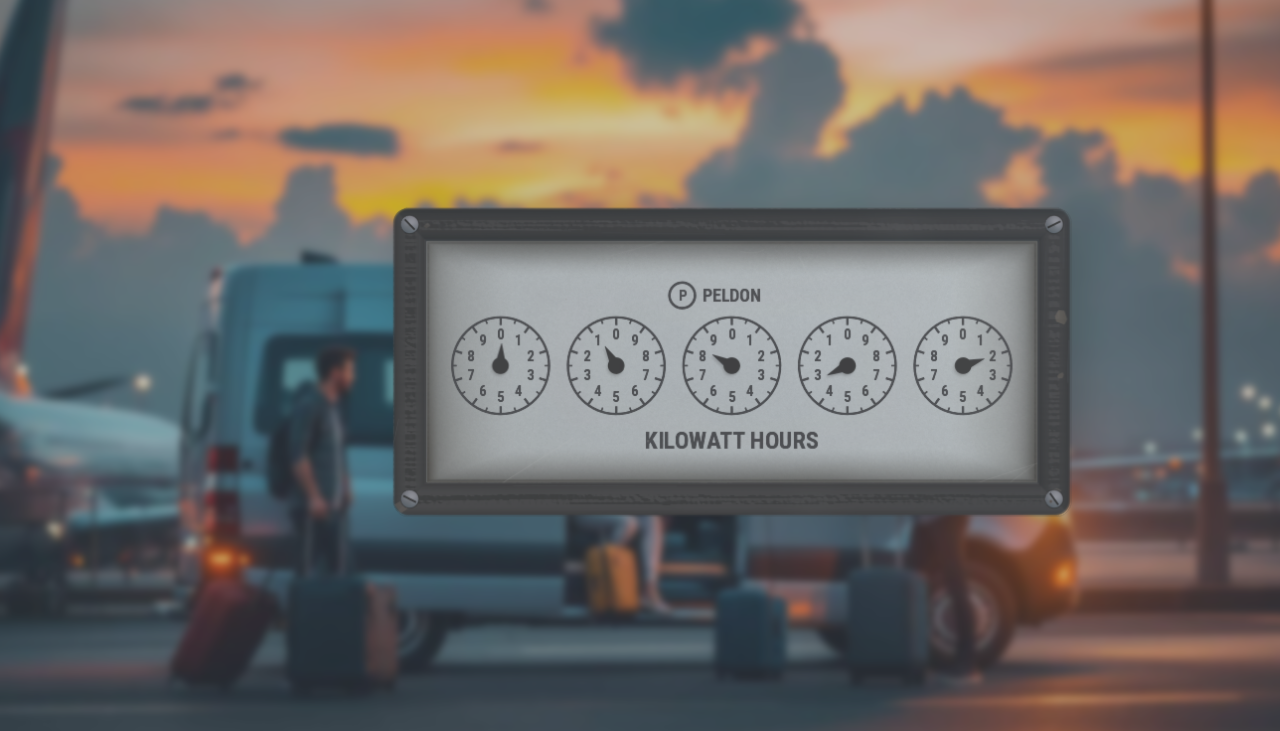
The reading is 832 (kWh)
